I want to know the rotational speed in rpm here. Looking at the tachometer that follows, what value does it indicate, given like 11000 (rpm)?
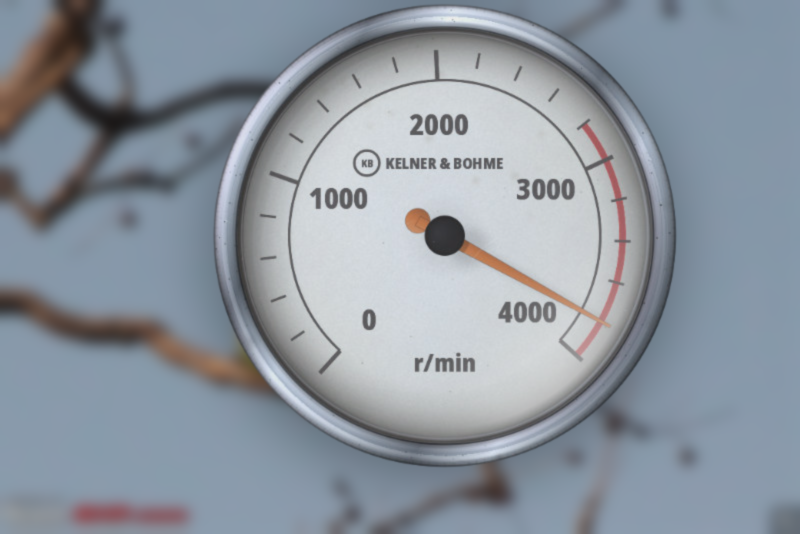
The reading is 3800 (rpm)
